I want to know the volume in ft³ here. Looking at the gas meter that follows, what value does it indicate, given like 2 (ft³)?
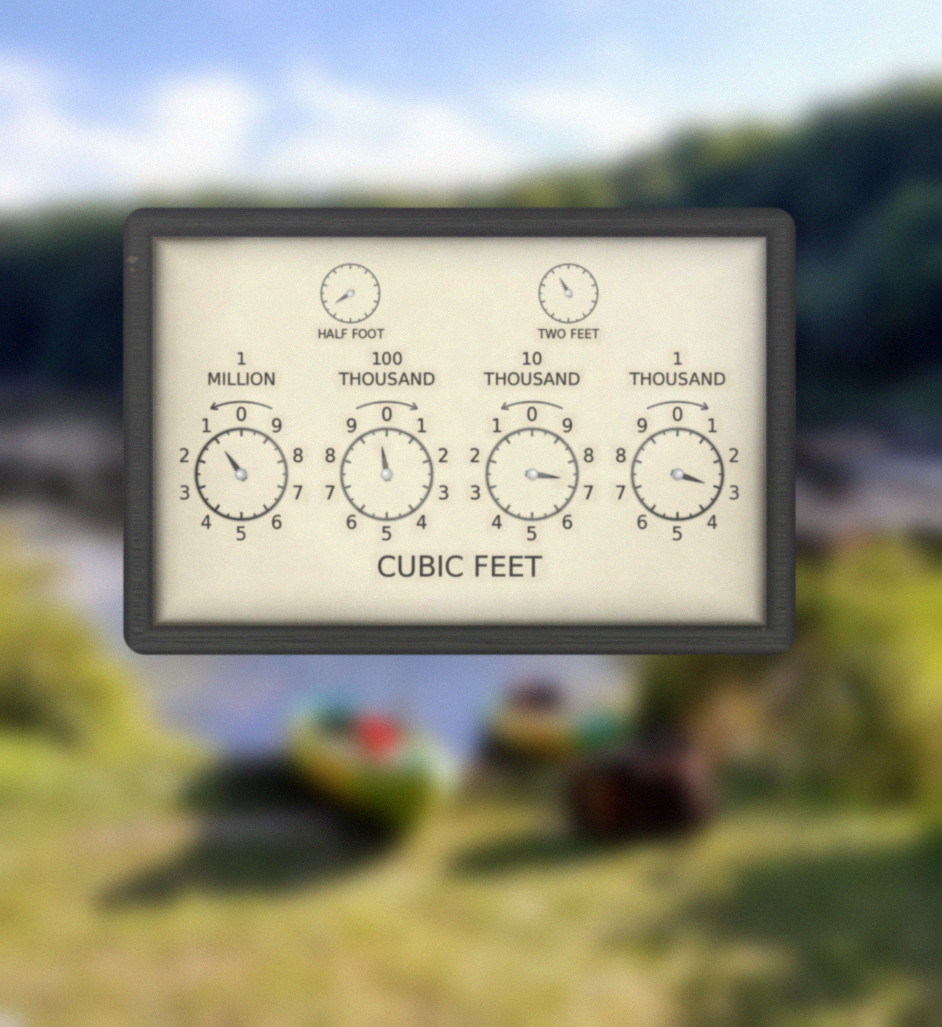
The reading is 97300 (ft³)
